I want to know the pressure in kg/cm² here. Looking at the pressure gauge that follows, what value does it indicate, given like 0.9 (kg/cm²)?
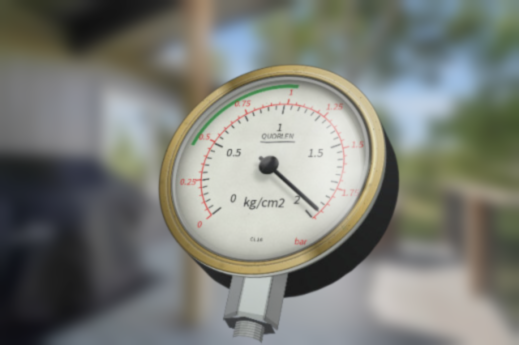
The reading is 1.95 (kg/cm²)
